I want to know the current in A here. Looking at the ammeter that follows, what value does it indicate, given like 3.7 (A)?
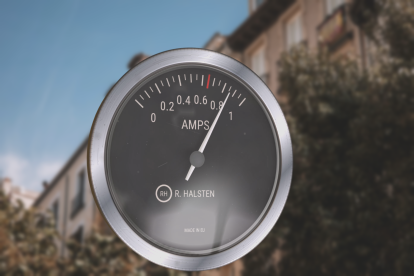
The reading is 0.85 (A)
